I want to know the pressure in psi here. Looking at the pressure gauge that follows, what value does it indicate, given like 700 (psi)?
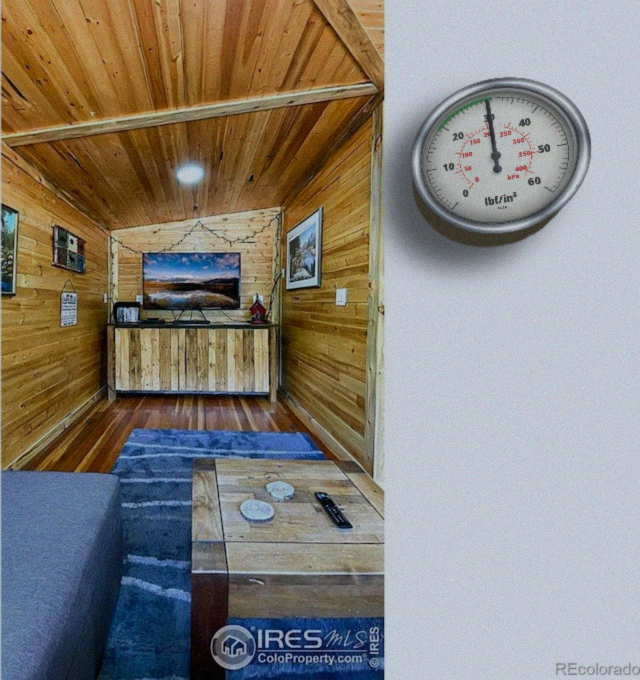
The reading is 30 (psi)
